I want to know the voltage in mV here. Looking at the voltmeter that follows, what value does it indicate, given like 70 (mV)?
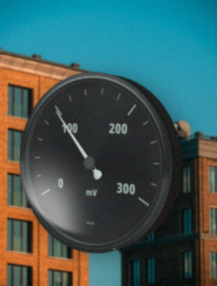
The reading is 100 (mV)
